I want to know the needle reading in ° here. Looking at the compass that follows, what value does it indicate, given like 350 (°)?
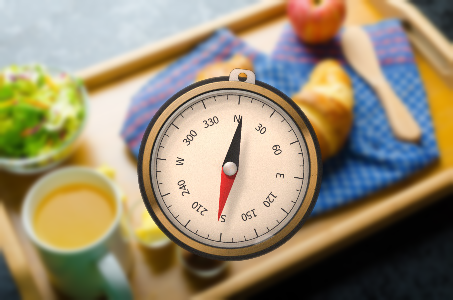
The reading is 185 (°)
